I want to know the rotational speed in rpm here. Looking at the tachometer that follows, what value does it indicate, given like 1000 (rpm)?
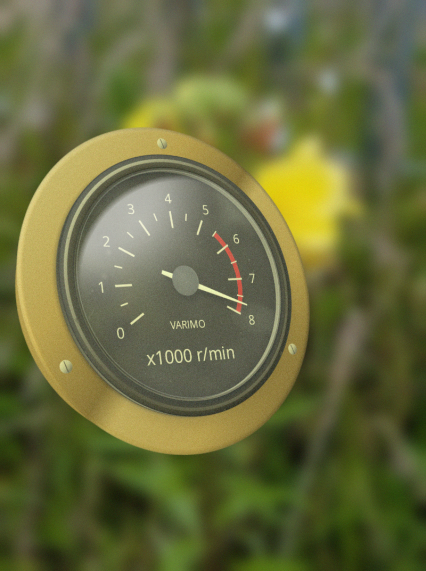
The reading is 7750 (rpm)
